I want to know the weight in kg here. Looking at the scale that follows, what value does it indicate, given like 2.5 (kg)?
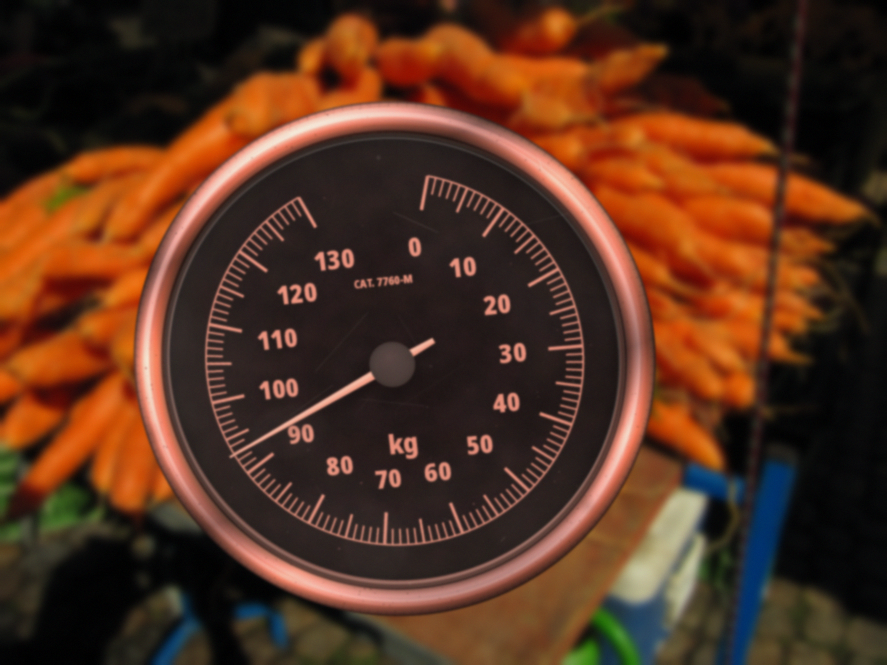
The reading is 93 (kg)
